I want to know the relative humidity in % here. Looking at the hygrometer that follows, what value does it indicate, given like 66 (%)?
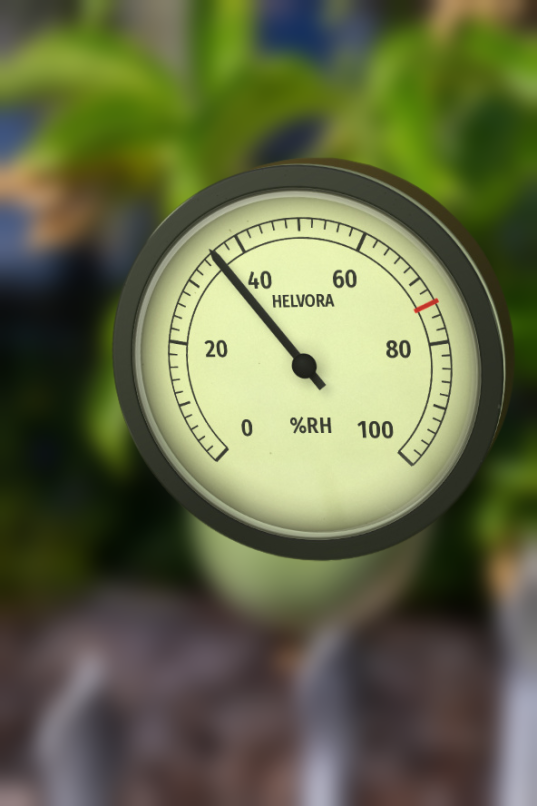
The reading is 36 (%)
